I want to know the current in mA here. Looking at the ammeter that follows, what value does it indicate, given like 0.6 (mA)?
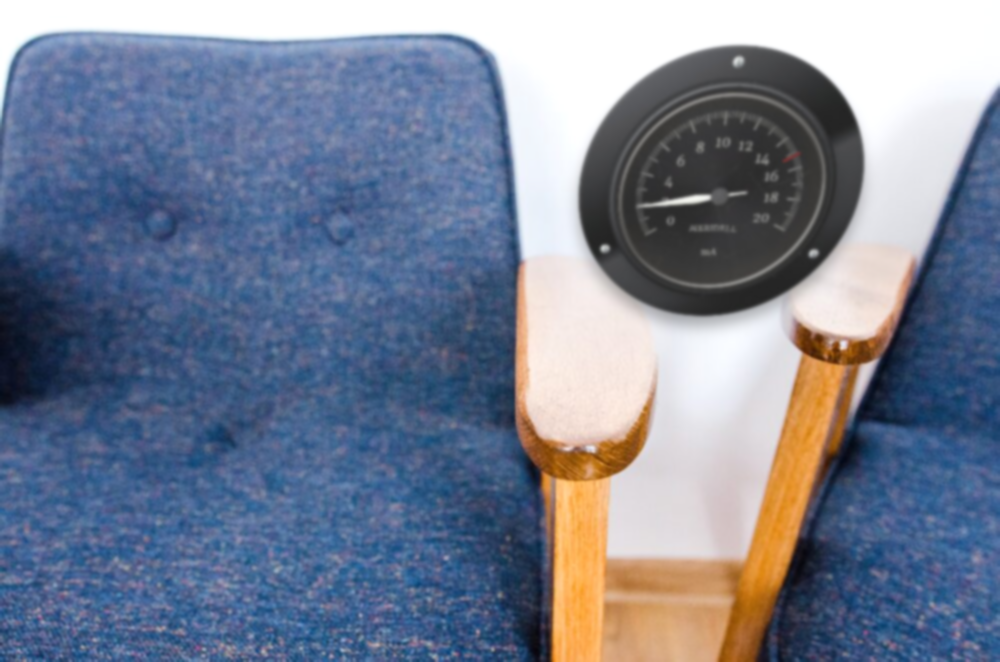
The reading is 2 (mA)
